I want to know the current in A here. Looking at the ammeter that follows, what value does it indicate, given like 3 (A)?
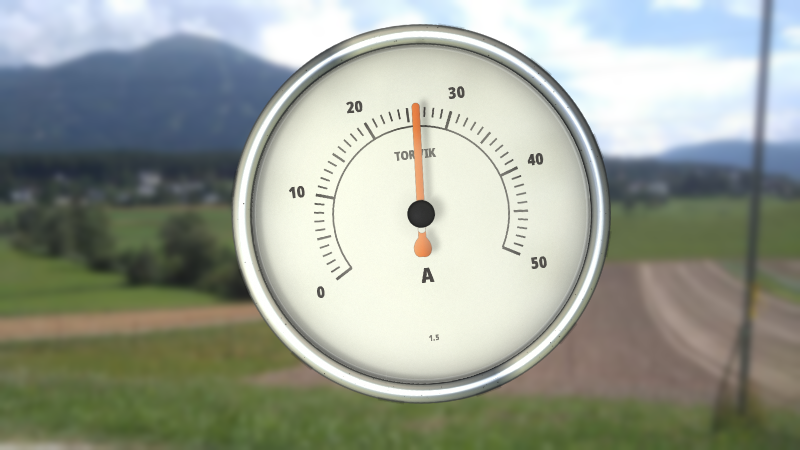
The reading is 26 (A)
